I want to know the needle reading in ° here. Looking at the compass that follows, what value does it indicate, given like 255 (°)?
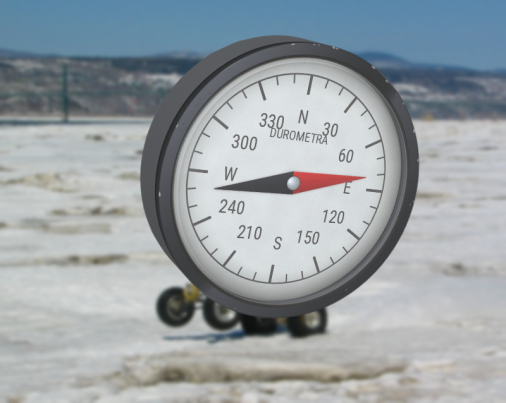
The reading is 80 (°)
